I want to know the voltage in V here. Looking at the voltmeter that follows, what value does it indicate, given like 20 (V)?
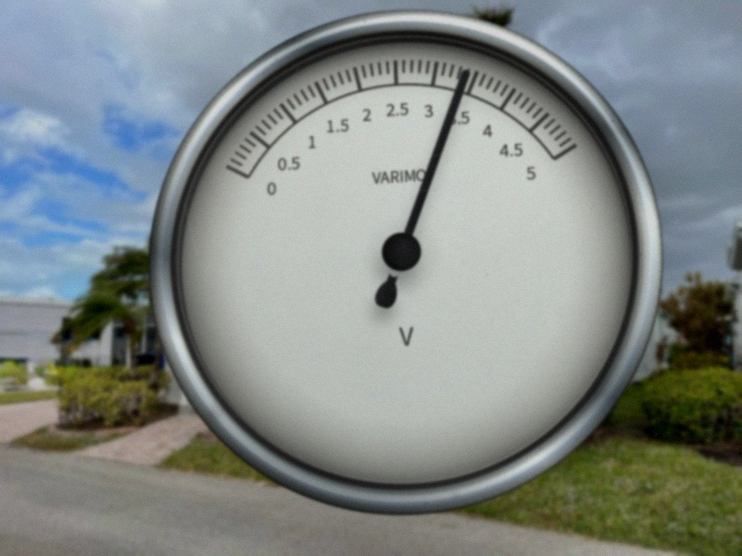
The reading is 3.4 (V)
